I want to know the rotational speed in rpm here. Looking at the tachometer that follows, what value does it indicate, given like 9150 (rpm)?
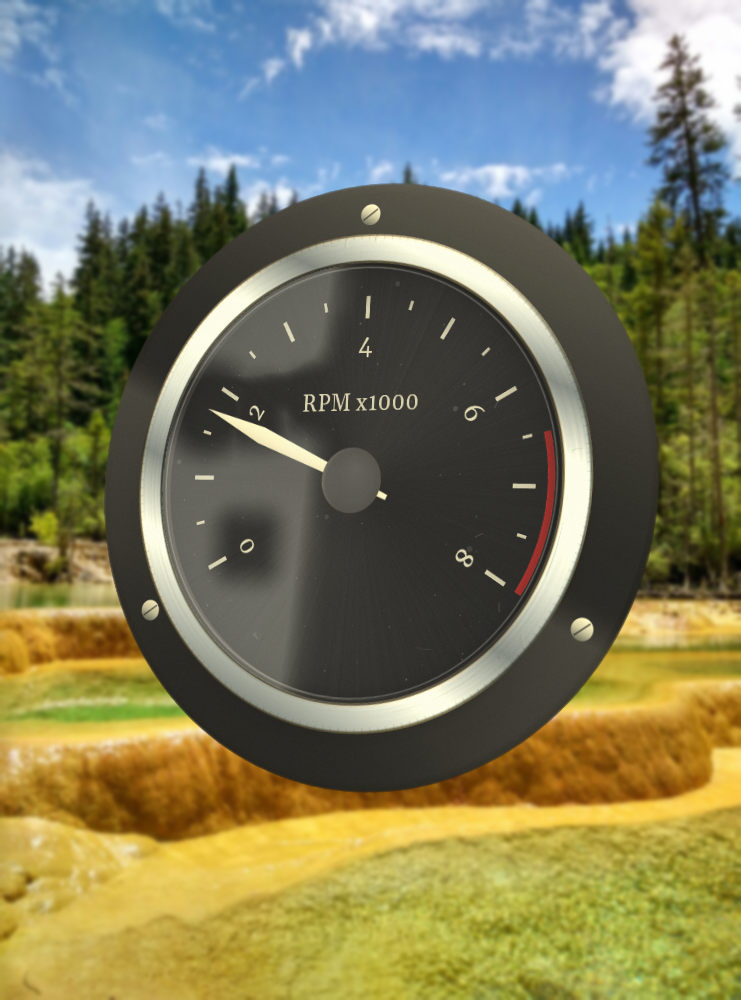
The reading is 1750 (rpm)
